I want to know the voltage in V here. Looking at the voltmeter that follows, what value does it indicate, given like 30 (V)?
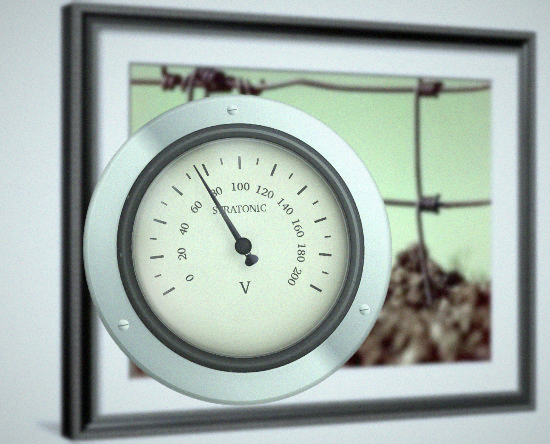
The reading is 75 (V)
